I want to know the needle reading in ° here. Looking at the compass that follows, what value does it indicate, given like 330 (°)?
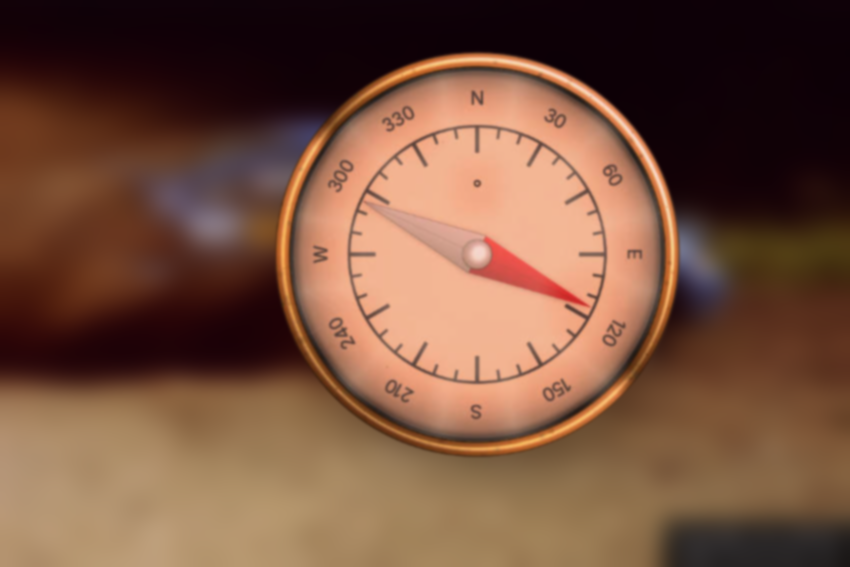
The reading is 115 (°)
